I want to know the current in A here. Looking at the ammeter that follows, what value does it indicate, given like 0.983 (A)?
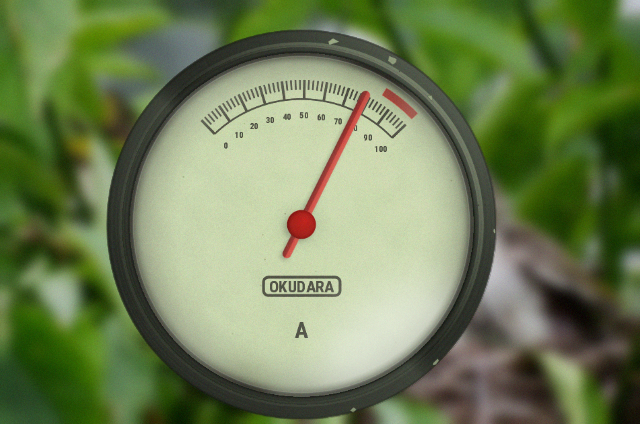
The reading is 78 (A)
